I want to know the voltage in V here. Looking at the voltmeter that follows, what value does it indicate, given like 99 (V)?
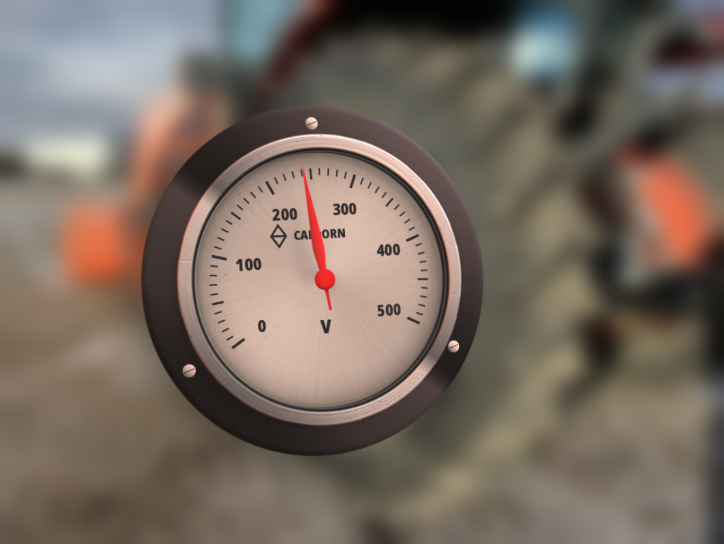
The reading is 240 (V)
